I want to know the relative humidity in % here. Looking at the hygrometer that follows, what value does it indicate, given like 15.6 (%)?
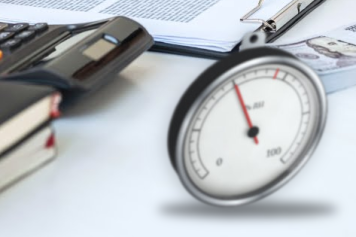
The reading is 40 (%)
